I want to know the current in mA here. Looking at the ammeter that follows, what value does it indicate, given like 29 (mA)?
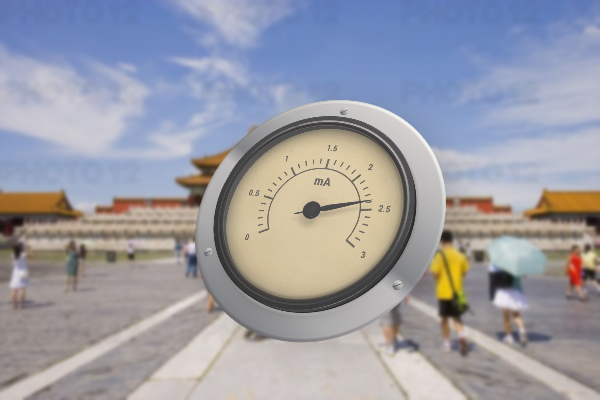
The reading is 2.4 (mA)
